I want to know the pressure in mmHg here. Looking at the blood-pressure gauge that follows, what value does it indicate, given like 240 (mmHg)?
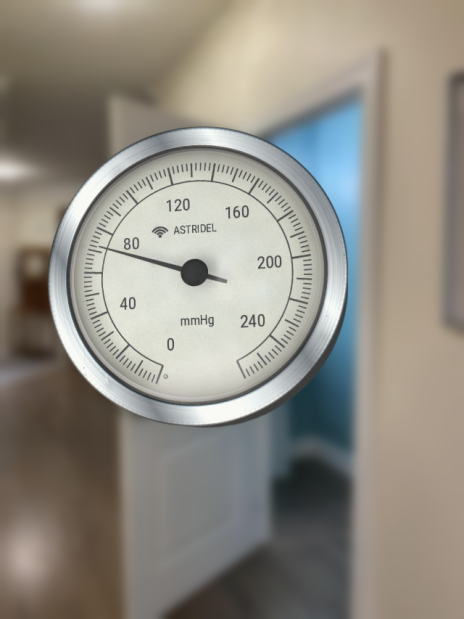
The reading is 72 (mmHg)
